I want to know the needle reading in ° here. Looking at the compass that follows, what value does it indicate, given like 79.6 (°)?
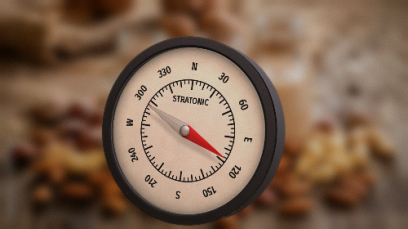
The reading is 115 (°)
